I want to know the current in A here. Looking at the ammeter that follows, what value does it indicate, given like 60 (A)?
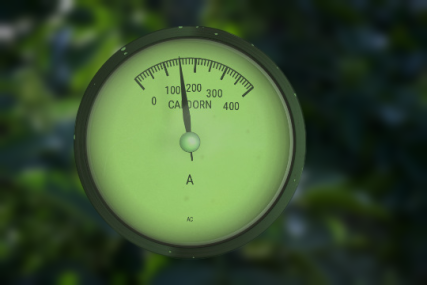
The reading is 150 (A)
